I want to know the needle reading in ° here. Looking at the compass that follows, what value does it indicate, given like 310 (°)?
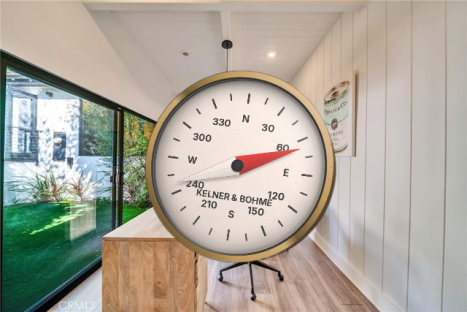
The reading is 67.5 (°)
